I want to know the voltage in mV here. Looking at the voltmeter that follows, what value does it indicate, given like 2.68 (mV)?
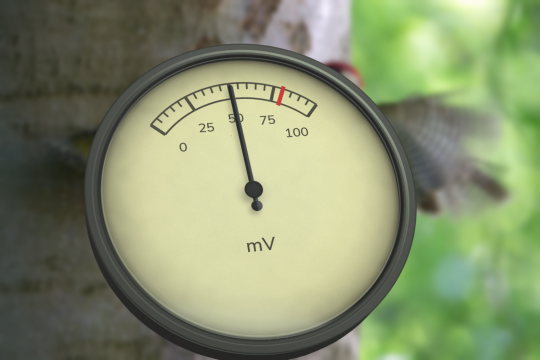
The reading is 50 (mV)
